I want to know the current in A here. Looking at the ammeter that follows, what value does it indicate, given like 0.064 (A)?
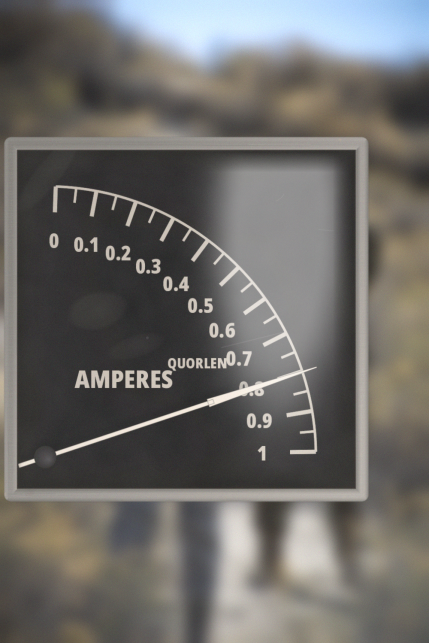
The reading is 0.8 (A)
